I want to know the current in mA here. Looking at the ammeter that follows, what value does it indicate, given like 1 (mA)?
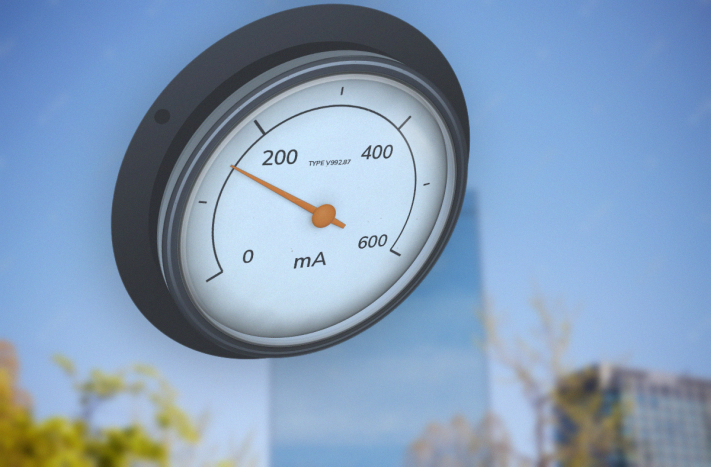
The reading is 150 (mA)
